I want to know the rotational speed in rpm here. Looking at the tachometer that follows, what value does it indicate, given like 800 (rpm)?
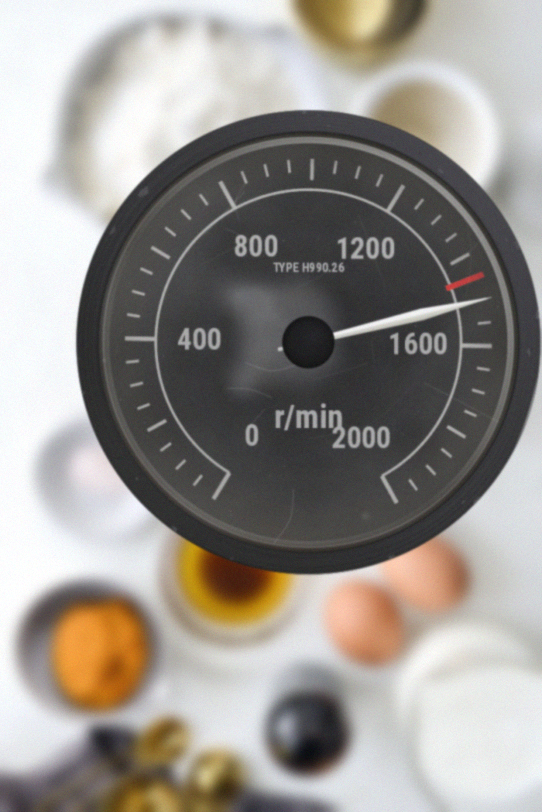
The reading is 1500 (rpm)
